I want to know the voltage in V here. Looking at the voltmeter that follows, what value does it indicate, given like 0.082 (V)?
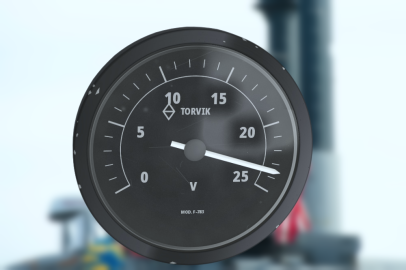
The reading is 23.5 (V)
